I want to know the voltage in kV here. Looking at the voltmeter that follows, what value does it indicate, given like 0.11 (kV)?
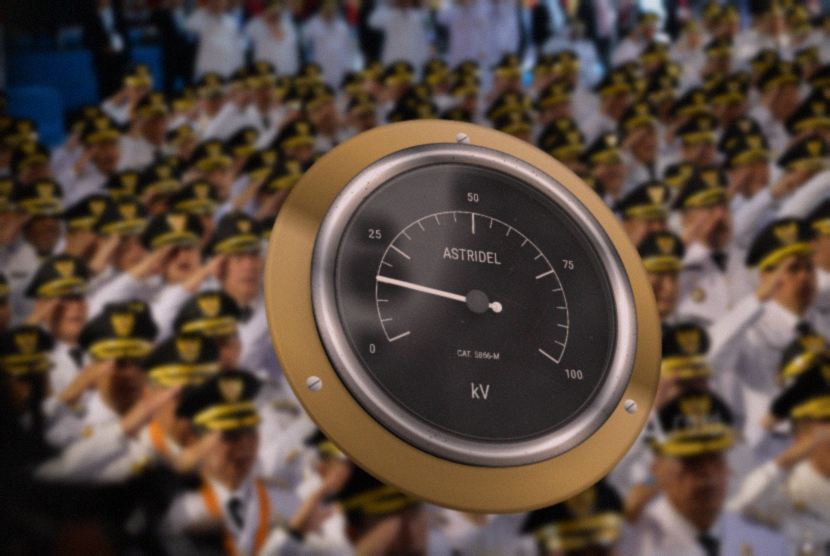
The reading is 15 (kV)
